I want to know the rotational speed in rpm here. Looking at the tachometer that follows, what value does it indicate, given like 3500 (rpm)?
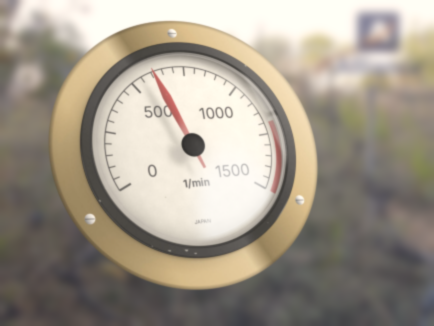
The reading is 600 (rpm)
